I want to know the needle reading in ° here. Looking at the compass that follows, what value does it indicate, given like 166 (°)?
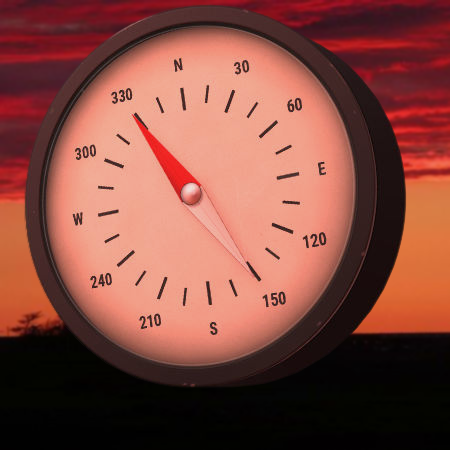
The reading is 330 (°)
